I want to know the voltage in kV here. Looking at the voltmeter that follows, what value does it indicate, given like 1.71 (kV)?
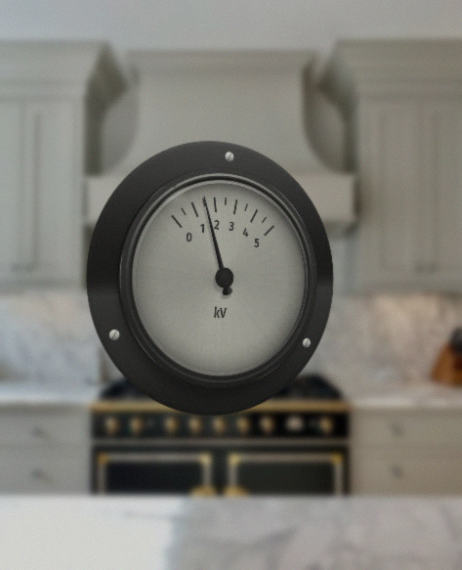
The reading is 1.5 (kV)
